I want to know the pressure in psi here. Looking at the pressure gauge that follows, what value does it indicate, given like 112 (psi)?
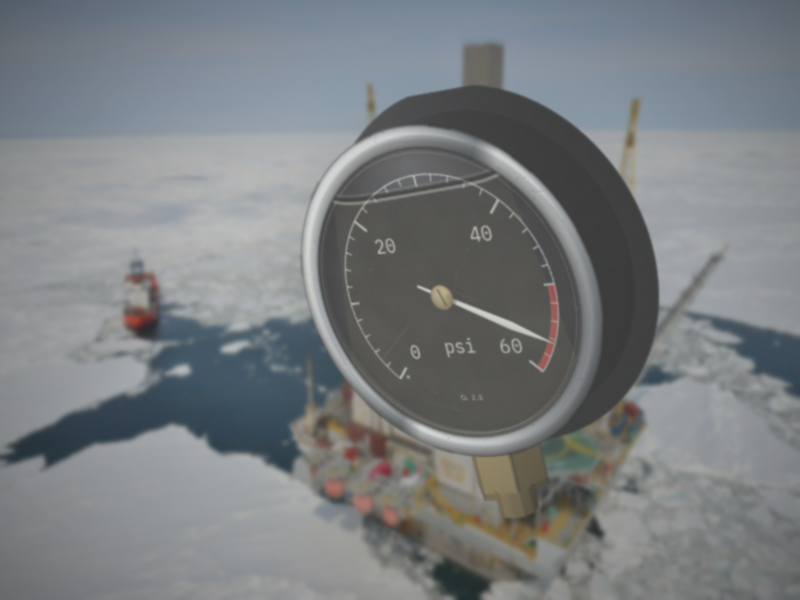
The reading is 56 (psi)
